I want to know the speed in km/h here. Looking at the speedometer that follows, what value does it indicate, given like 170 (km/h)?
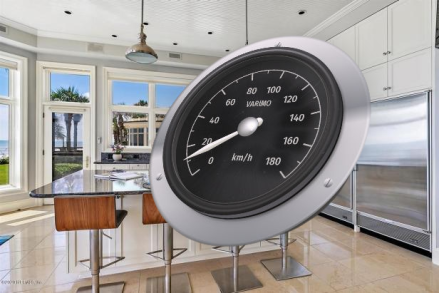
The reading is 10 (km/h)
